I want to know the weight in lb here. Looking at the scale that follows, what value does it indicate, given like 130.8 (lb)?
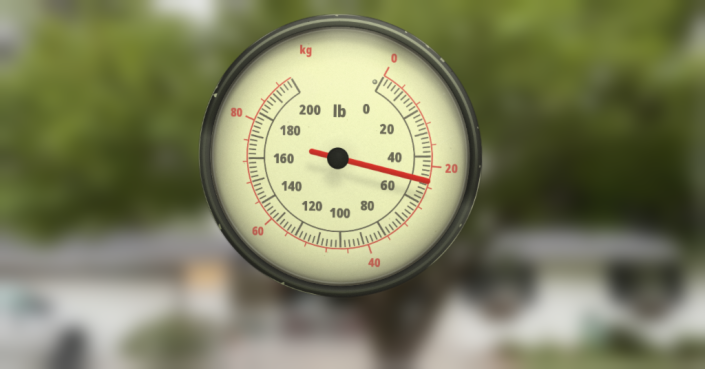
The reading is 50 (lb)
